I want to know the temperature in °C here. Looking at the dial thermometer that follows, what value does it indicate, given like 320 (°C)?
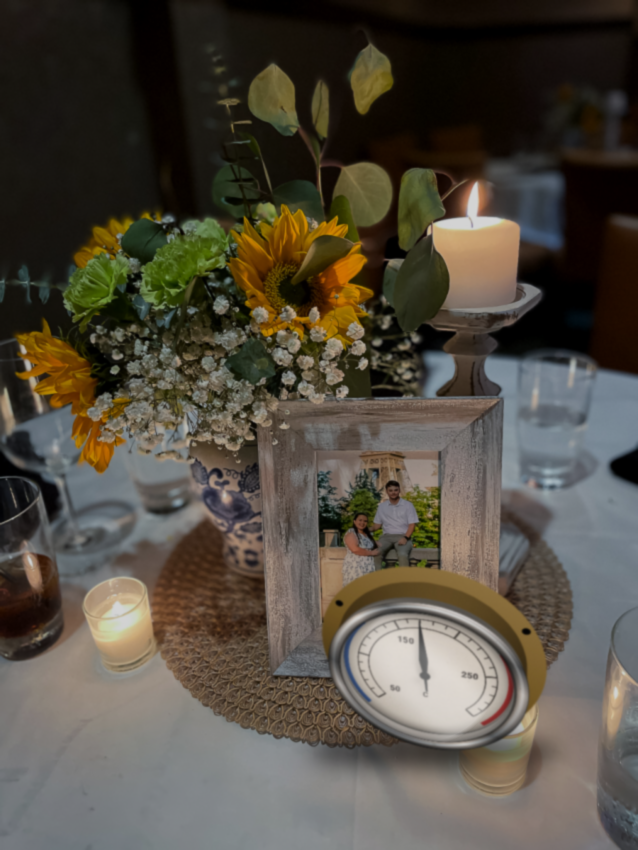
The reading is 170 (°C)
